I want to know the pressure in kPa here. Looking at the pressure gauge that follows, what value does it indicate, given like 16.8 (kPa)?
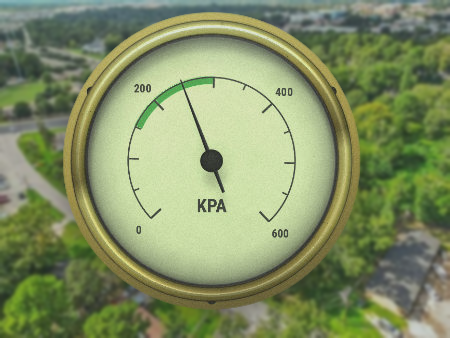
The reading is 250 (kPa)
